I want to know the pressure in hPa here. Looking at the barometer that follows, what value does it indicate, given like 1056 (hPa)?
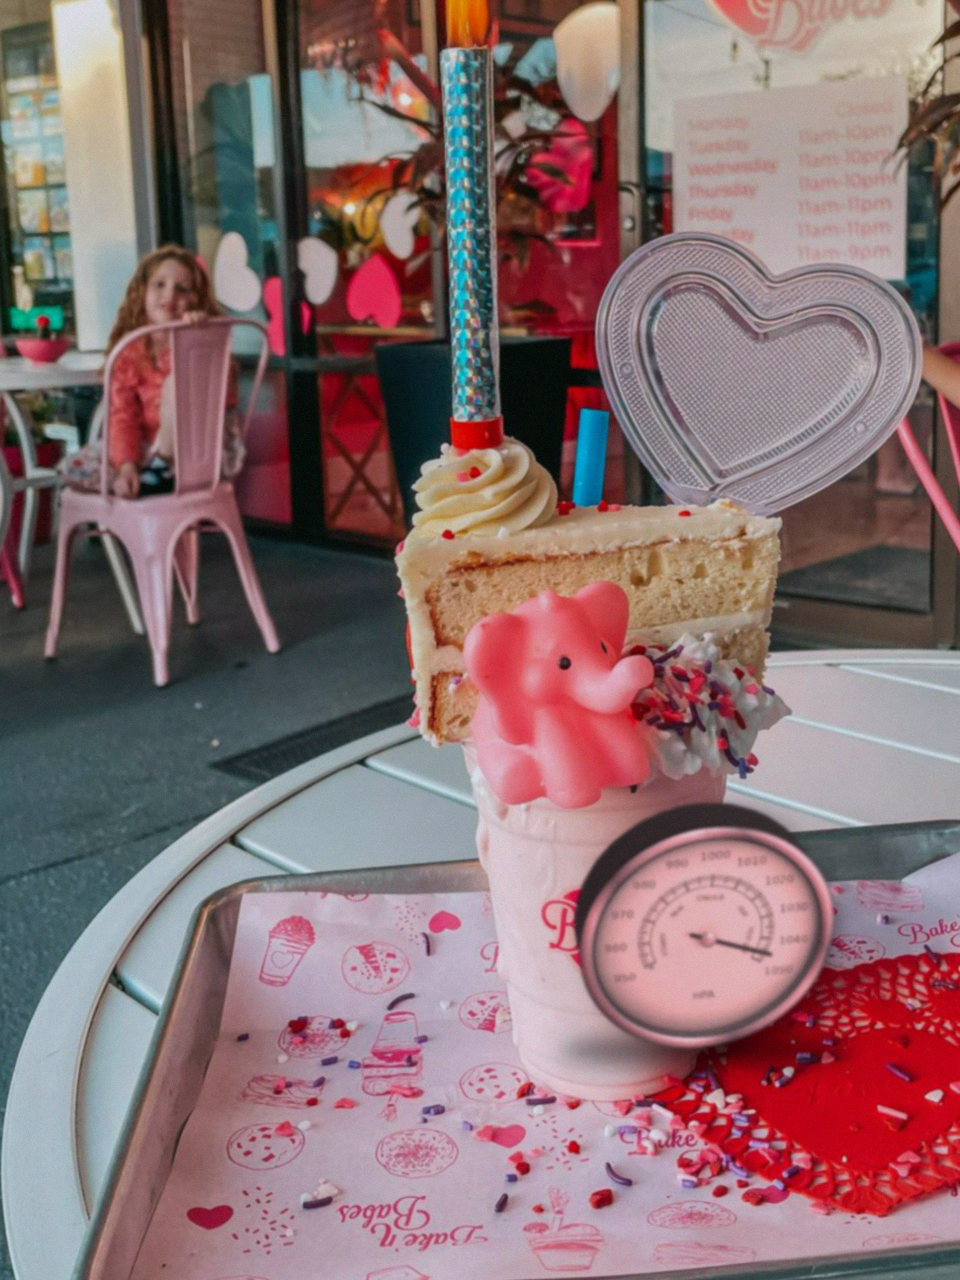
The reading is 1045 (hPa)
